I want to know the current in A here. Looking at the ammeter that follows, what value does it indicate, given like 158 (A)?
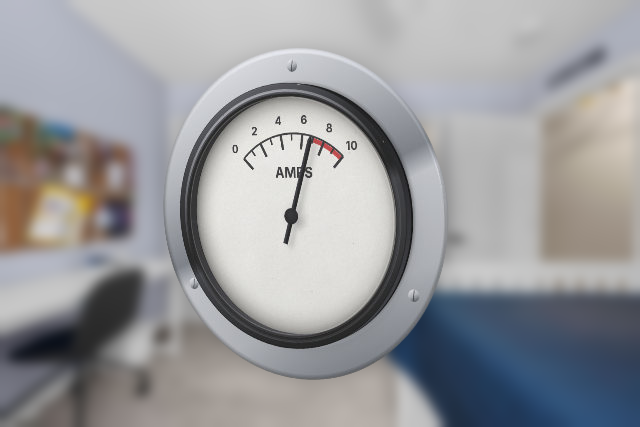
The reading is 7 (A)
